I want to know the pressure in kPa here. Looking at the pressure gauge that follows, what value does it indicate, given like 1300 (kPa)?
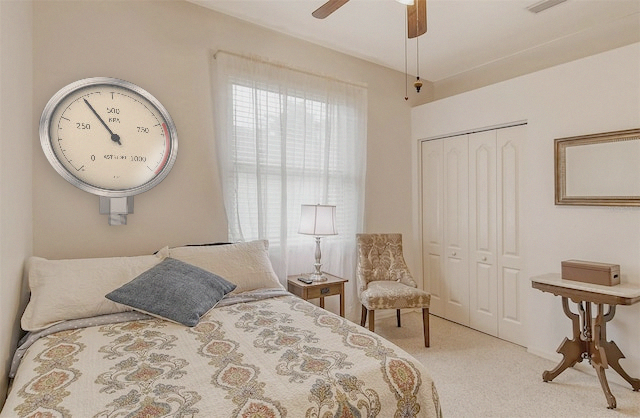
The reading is 375 (kPa)
